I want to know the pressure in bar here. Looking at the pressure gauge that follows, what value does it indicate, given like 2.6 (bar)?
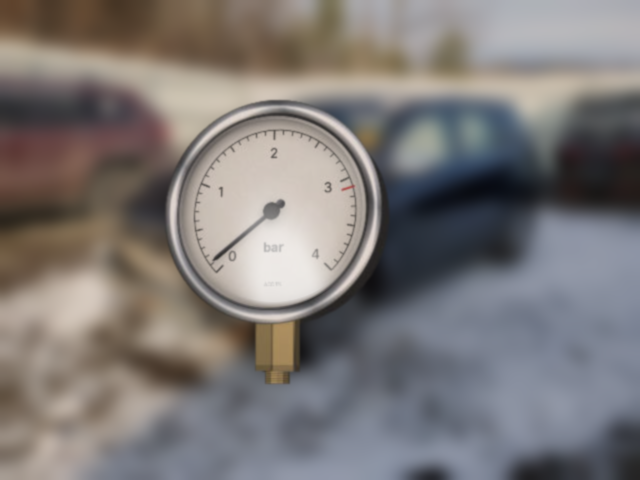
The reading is 0.1 (bar)
